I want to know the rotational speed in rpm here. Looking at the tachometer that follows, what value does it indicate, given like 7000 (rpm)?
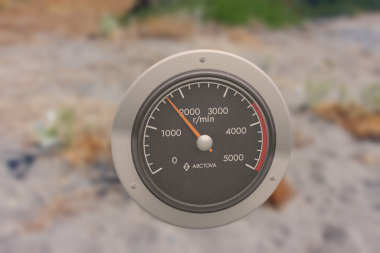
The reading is 1700 (rpm)
